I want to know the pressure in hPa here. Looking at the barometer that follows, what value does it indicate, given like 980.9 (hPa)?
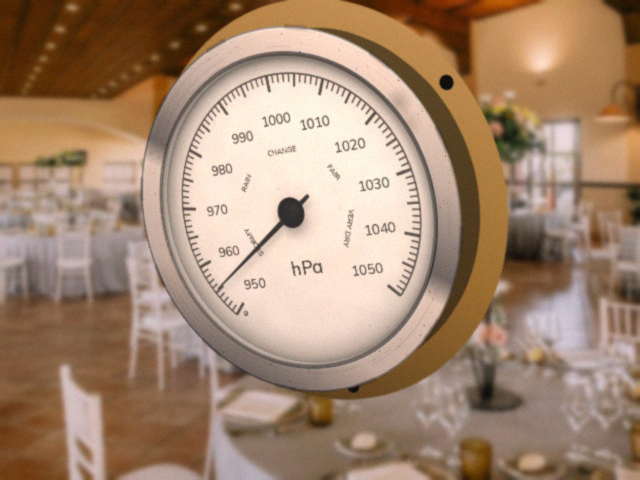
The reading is 955 (hPa)
